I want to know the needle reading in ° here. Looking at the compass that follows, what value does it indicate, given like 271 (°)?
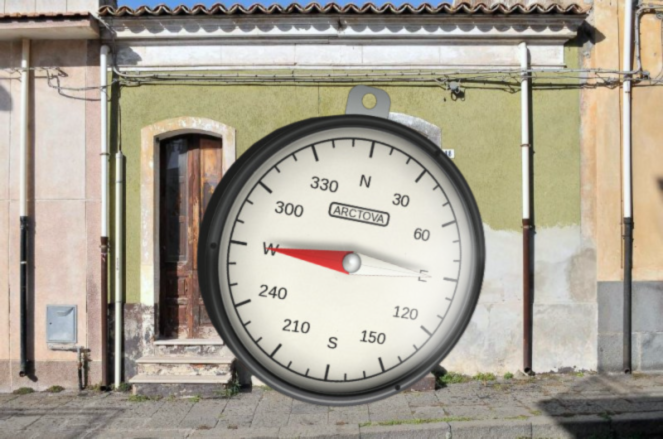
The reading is 270 (°)
